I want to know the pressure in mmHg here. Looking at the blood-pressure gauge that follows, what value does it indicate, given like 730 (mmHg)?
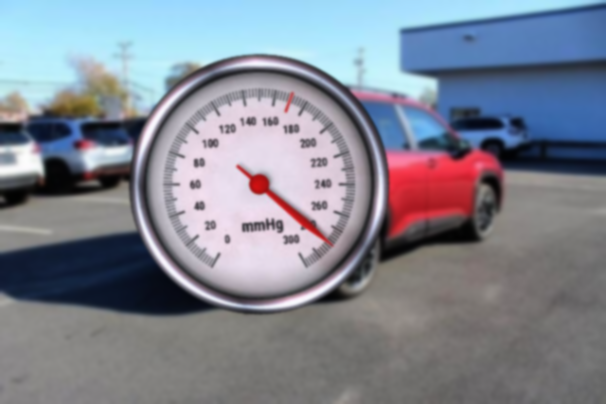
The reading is 280 (mmHg)
